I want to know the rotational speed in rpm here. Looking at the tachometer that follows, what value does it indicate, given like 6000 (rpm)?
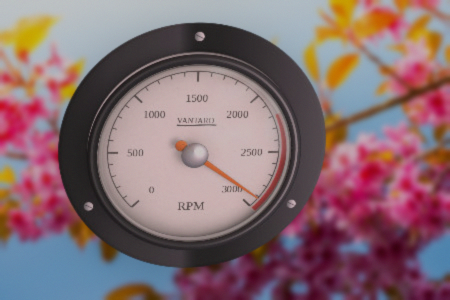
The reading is 2900 (rpm)
